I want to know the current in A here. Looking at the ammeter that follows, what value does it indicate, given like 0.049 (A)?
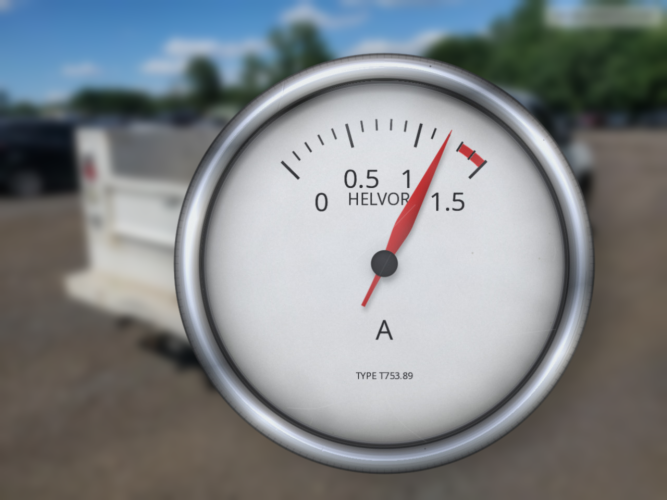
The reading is 1.2 (A)
